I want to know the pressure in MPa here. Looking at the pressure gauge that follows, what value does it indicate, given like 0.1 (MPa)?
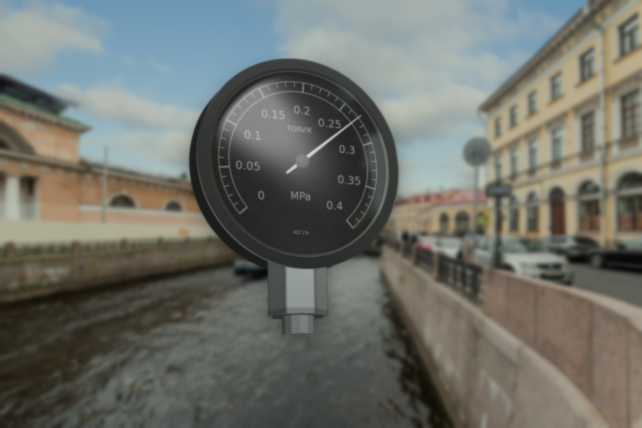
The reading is 0.27 (MPa)
